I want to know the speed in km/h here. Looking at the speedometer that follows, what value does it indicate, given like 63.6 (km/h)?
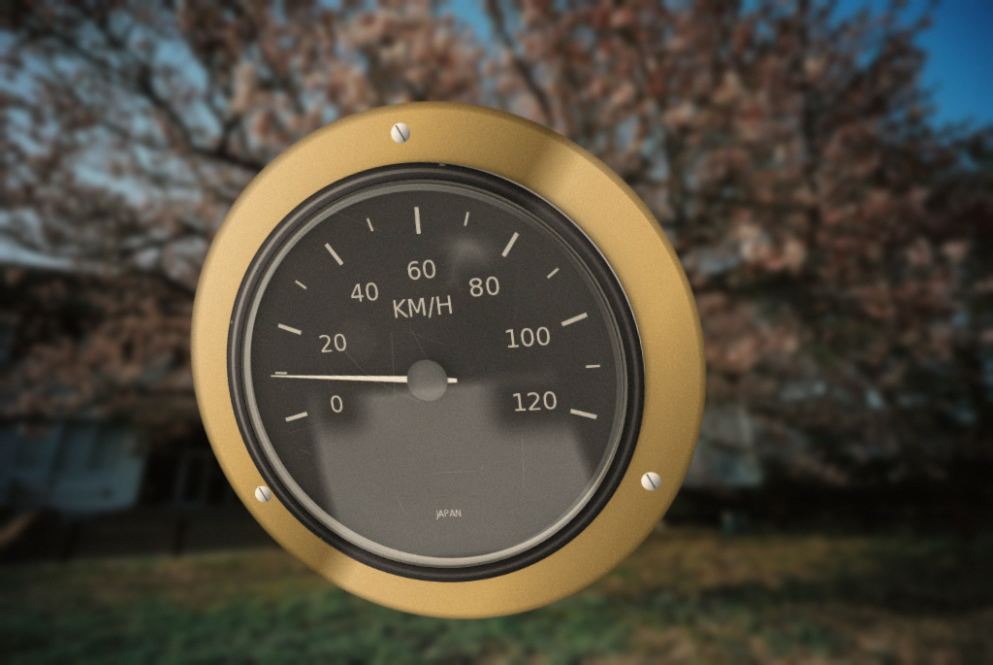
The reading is 10 (km/h)
